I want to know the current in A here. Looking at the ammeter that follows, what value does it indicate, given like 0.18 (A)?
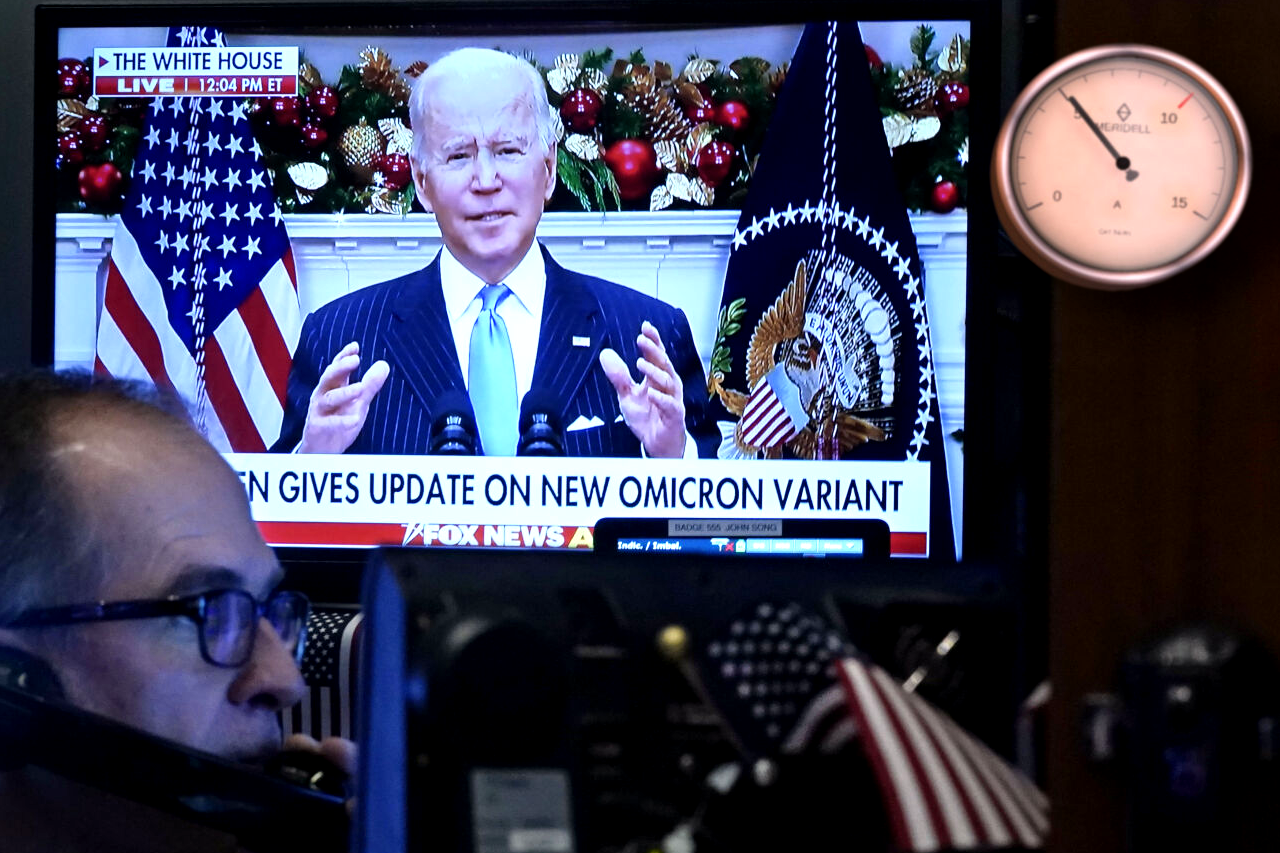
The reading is 5 (A)
